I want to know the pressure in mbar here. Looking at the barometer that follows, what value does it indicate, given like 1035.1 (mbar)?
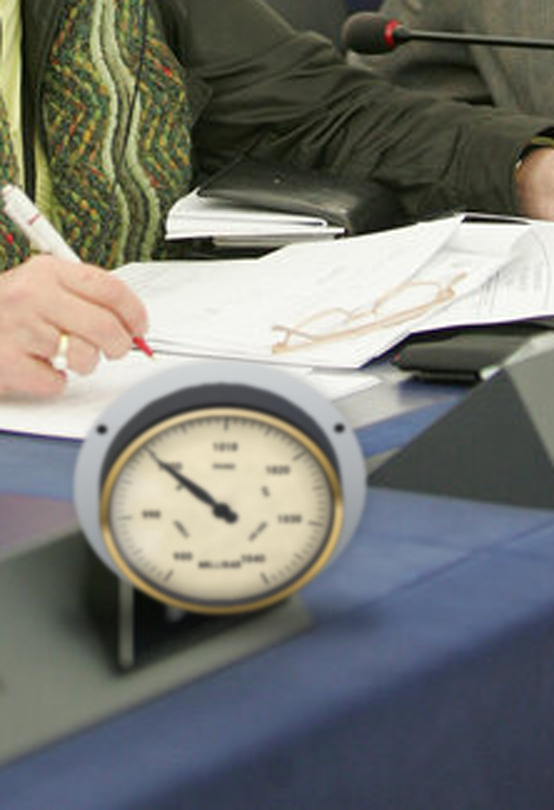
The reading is 1000 (mbar)
